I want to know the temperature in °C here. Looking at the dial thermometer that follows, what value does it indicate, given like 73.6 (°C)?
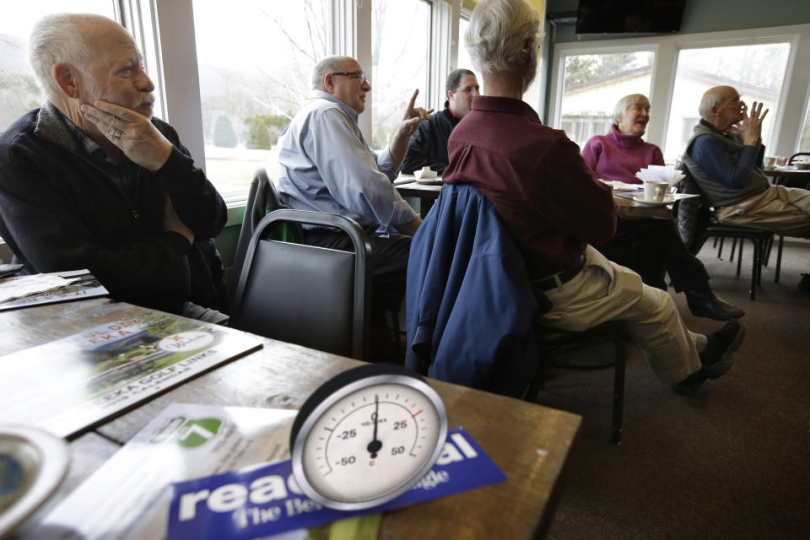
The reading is 0 (°C)
